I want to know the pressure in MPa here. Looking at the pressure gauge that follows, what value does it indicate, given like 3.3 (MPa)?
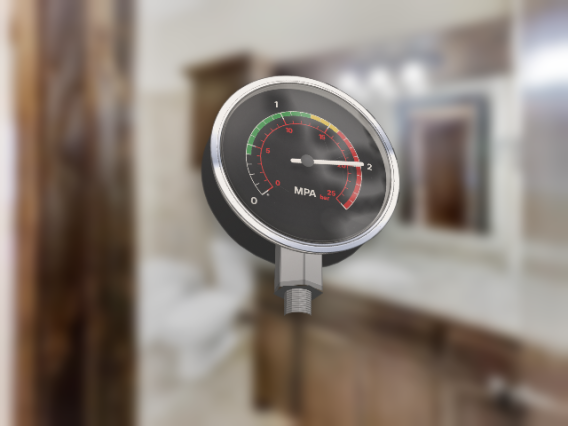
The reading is 2 (MPa)
